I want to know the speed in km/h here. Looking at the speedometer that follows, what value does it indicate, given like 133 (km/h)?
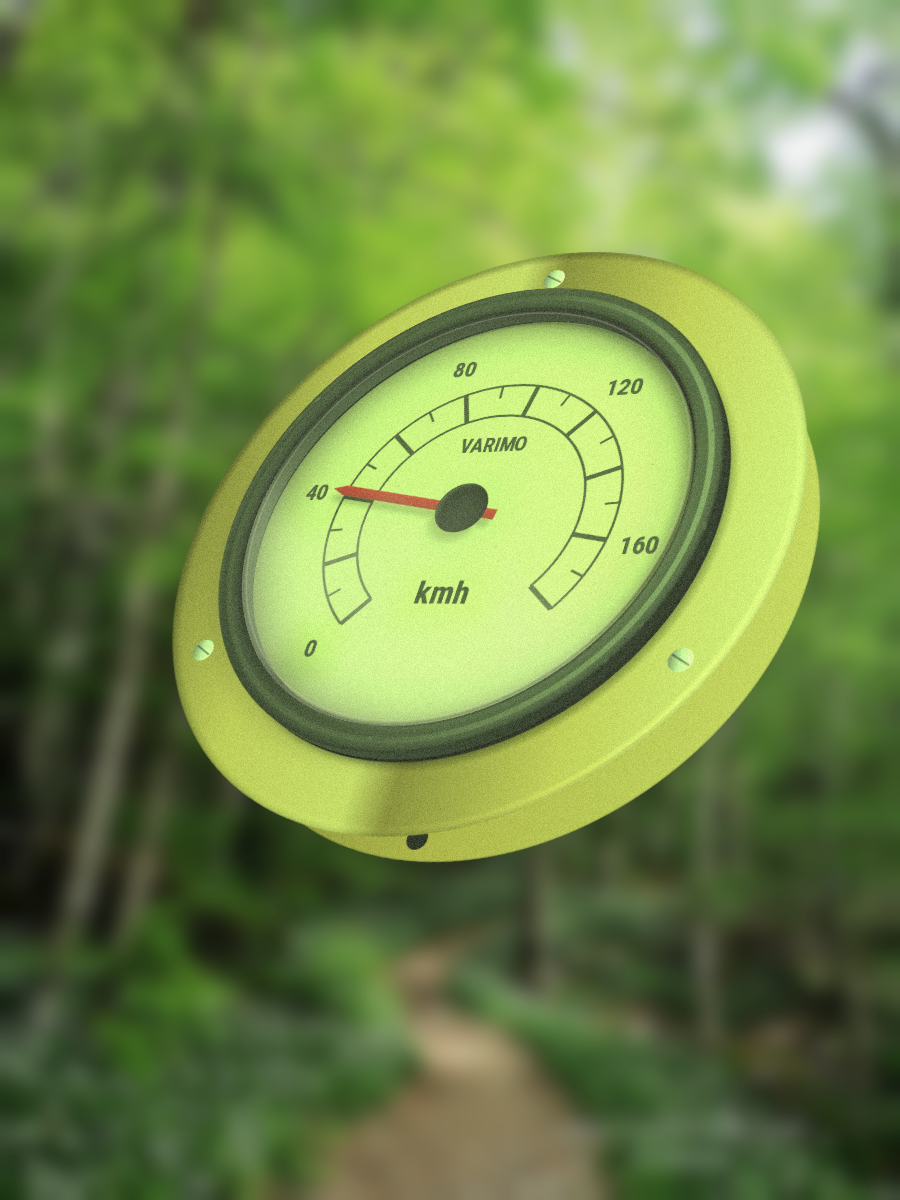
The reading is 40 (km/h)
